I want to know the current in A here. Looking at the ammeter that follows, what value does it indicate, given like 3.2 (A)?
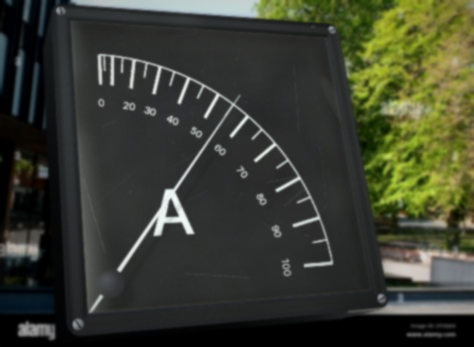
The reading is 55 (A)
